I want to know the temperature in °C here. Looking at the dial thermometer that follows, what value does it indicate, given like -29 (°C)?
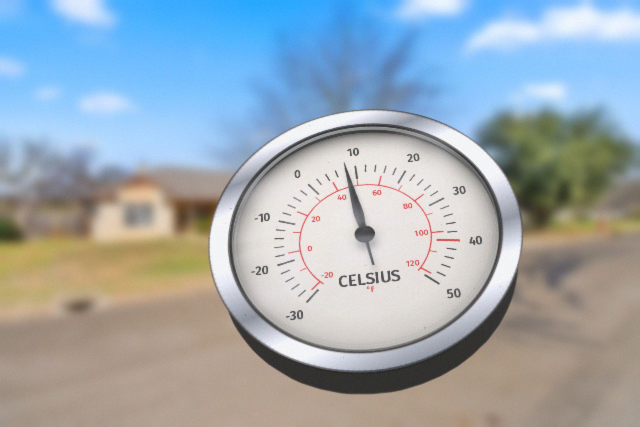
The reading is 8 (°C)
